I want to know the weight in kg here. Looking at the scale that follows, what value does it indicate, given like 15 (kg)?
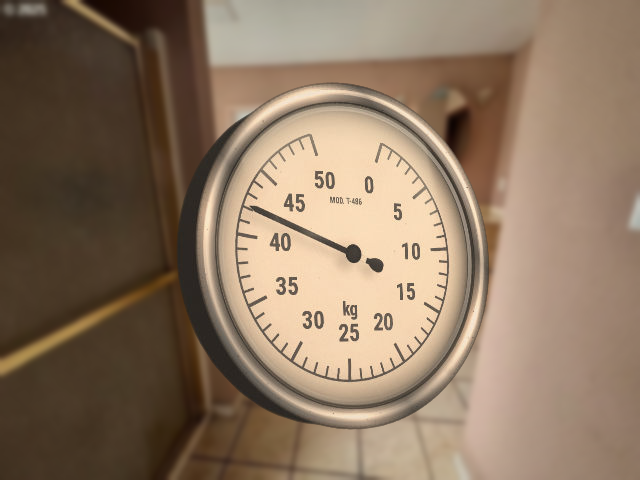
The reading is 42 (kg)
